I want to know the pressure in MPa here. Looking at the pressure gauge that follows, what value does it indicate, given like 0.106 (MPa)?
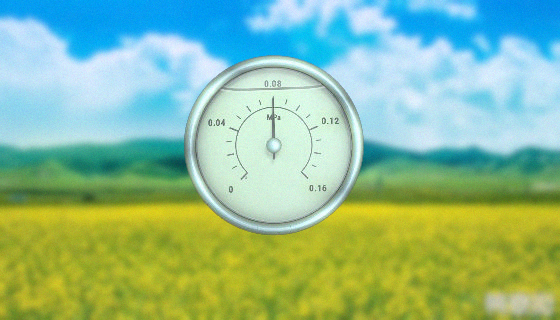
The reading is 0.08 (MPa)
